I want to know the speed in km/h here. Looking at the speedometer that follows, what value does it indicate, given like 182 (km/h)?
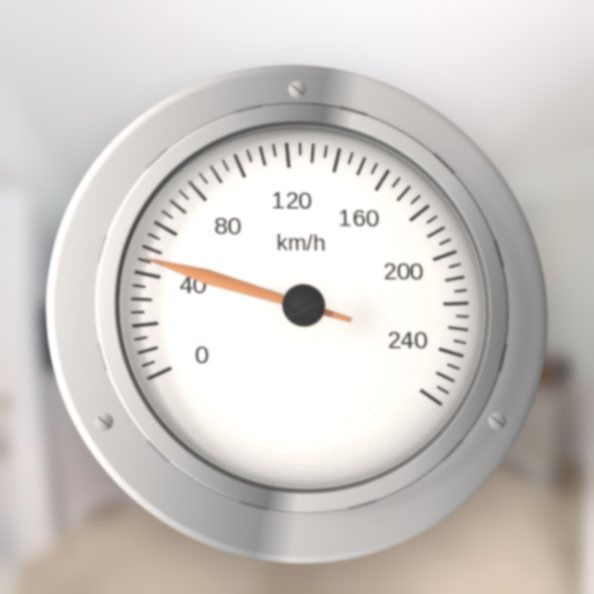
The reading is 45 (km/h)
